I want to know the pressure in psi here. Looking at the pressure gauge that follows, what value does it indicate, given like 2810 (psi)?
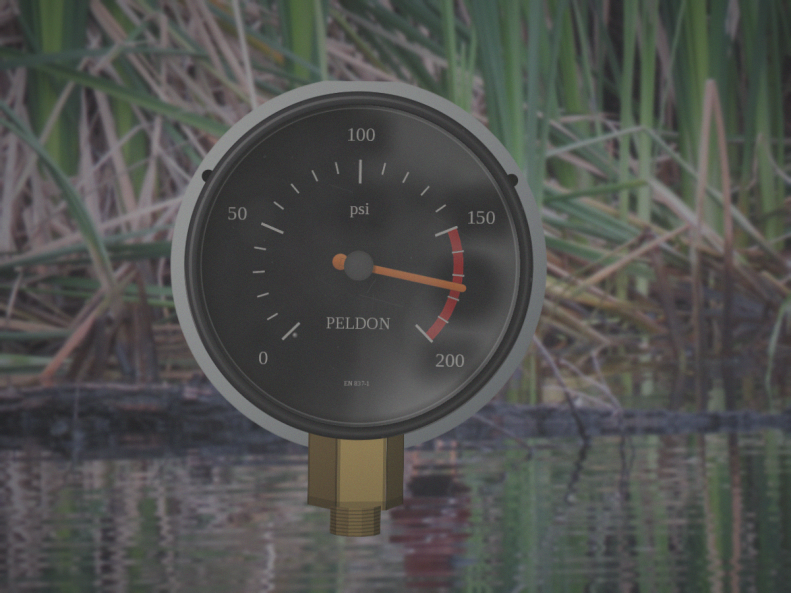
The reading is 175 (psi)
